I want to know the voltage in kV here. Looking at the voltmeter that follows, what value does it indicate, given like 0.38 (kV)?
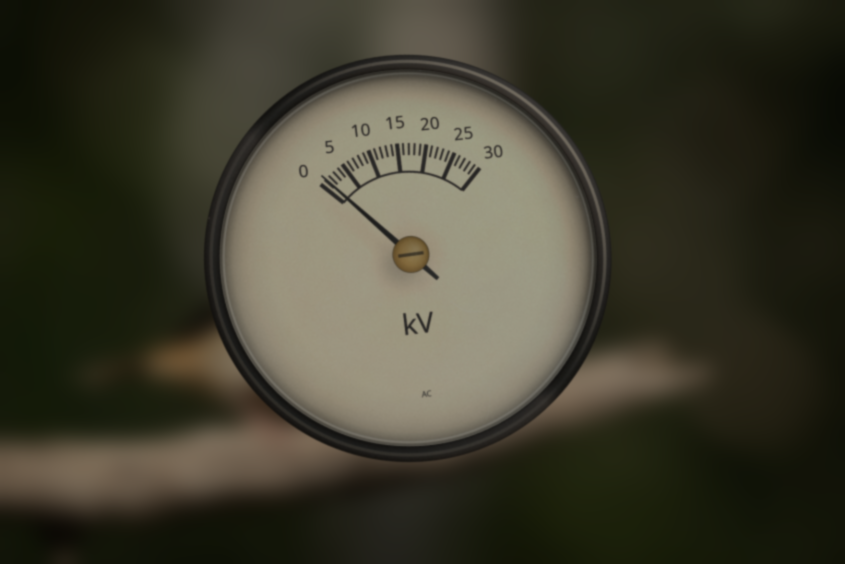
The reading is 1 (kV)
